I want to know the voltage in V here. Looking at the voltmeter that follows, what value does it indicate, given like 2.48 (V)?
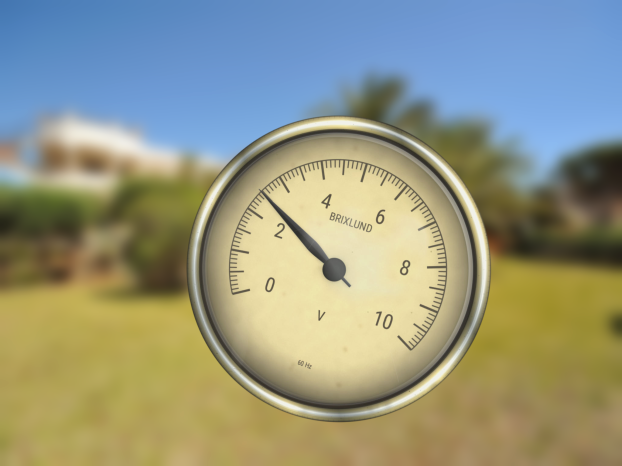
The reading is 2.5 (V)
